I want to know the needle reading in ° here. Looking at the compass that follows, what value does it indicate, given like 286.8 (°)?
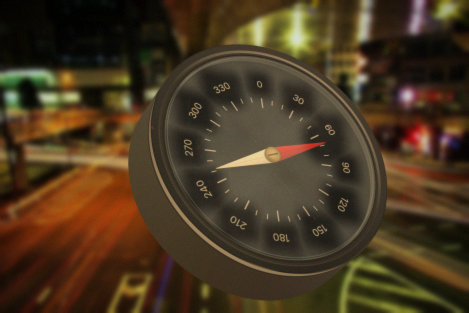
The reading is 70 (°)
